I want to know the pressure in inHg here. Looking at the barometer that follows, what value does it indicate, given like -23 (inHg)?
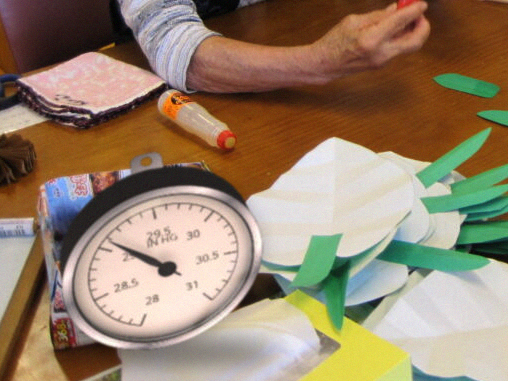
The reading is 29.1 (inHg)
